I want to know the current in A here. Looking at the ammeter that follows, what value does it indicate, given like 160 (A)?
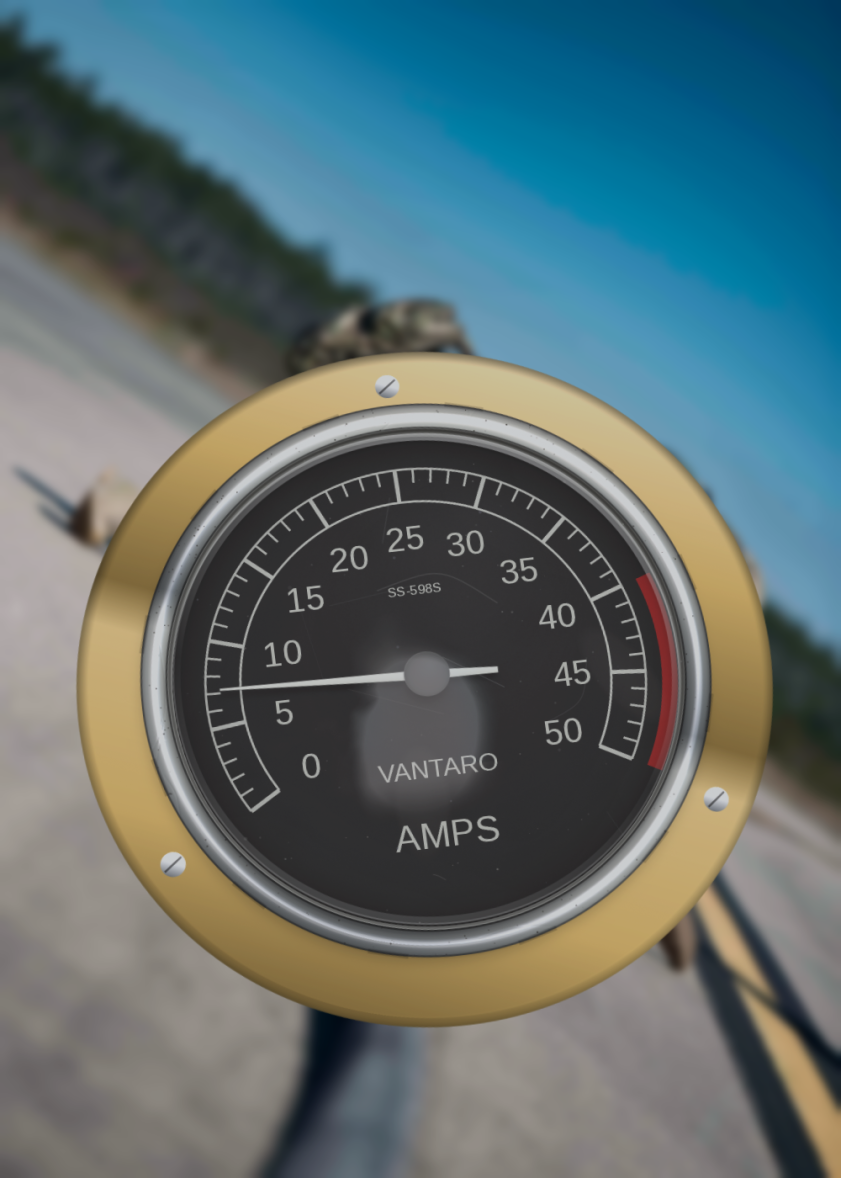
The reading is 7 (A)
